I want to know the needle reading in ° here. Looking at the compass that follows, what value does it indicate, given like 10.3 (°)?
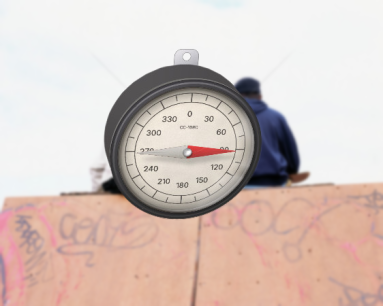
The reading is 90 (°)
